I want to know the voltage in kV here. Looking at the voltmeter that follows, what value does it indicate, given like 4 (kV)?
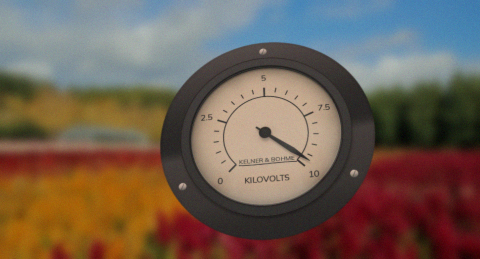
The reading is 9.75 (kV)
